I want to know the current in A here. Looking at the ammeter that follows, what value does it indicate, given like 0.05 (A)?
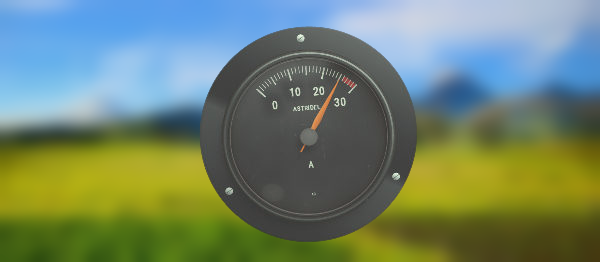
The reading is 25 (A)
